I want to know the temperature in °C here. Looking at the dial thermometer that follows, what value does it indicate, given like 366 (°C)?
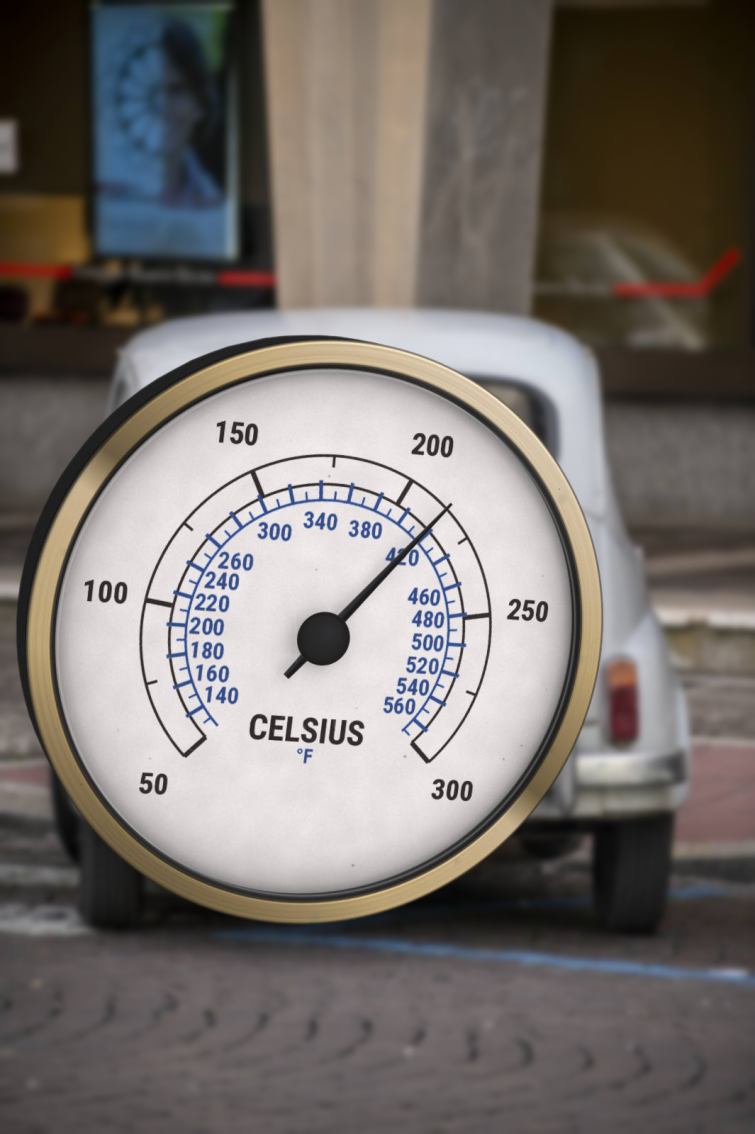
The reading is 212.5 (°C)
